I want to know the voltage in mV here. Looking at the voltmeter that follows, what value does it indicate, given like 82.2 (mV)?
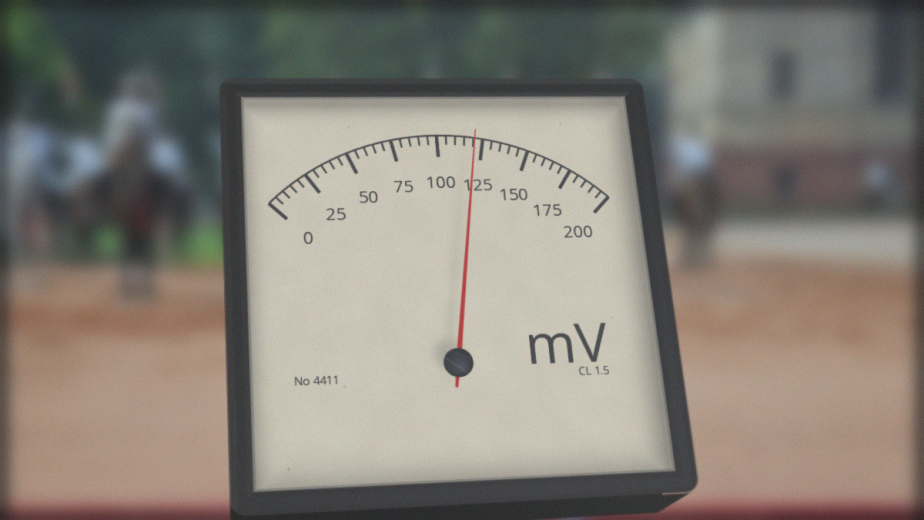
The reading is 120 (mV)
